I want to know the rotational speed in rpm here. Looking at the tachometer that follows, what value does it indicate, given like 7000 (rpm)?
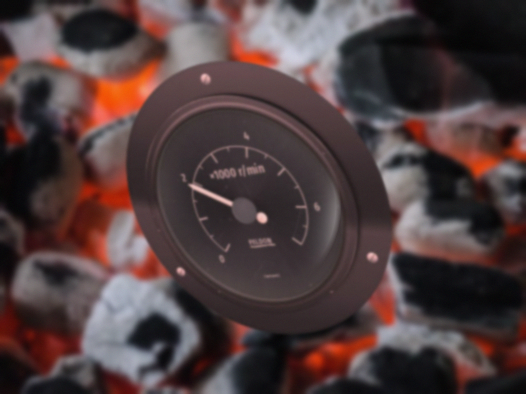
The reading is 2000 (rpm)
